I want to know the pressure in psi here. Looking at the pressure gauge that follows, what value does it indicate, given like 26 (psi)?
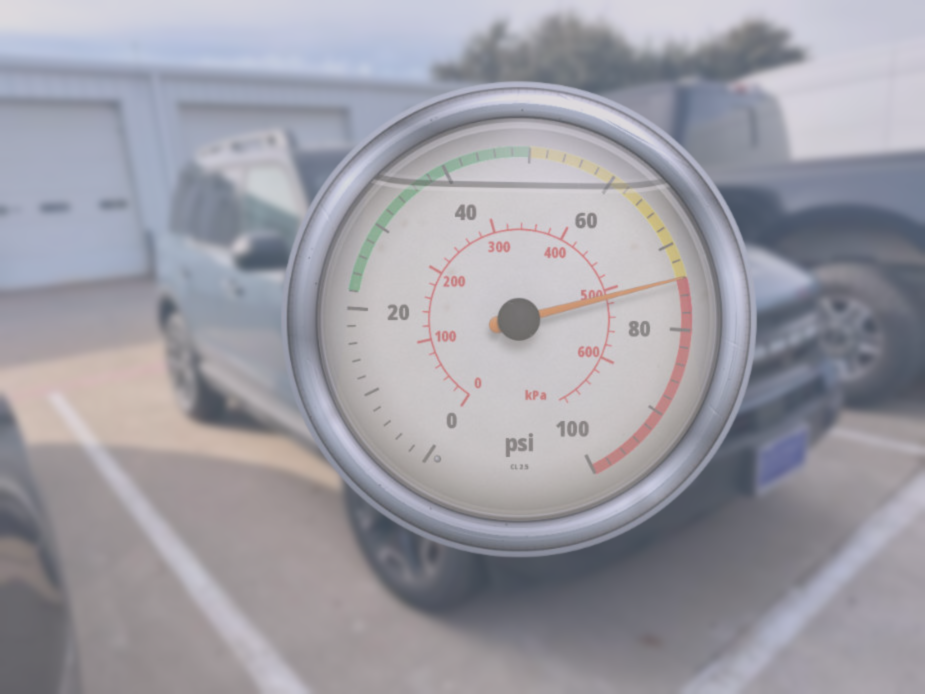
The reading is 74 (psi)
